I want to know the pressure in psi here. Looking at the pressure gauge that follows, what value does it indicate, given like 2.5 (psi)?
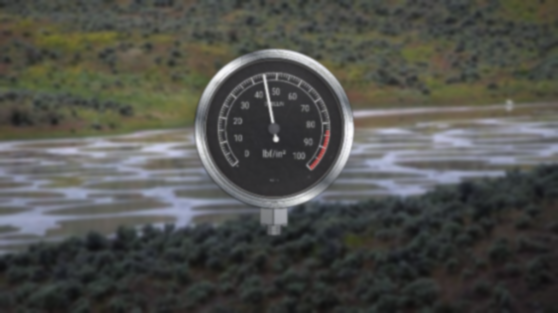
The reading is 45 (psi)
